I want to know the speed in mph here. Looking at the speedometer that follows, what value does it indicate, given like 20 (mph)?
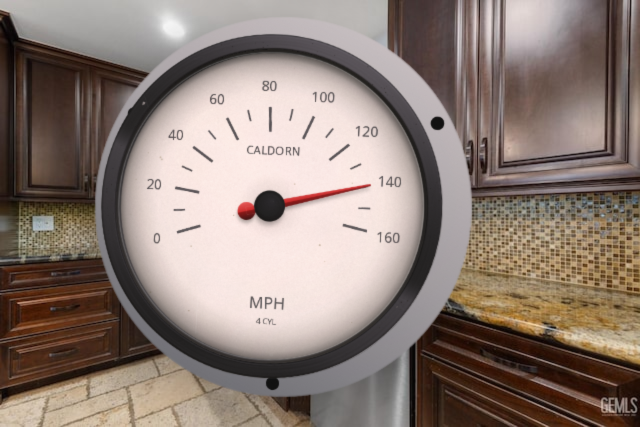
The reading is 140 (mph)
